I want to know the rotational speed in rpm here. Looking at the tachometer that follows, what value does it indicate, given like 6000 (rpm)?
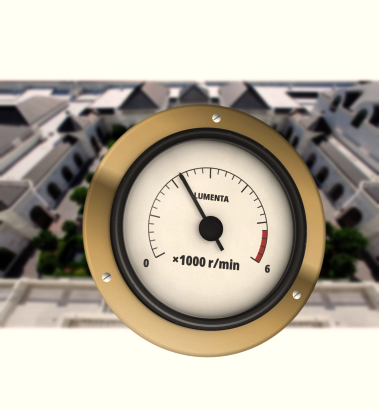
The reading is 2200 (rpm)
